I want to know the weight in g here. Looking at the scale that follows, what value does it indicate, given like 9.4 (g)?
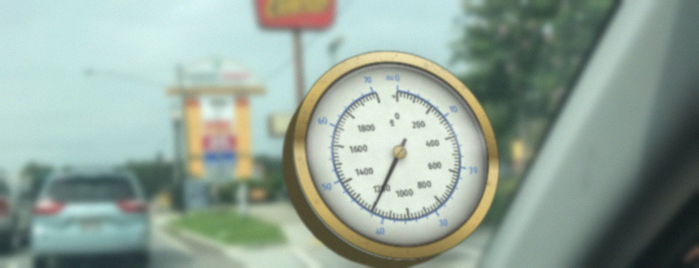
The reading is 1200 (g)
